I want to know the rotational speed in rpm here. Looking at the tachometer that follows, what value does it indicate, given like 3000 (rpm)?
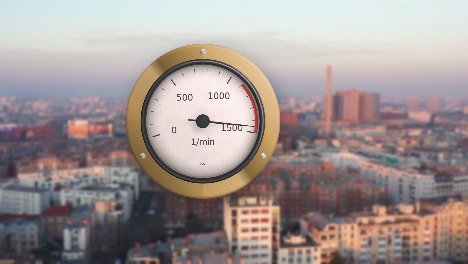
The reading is 1450 (rpm)
